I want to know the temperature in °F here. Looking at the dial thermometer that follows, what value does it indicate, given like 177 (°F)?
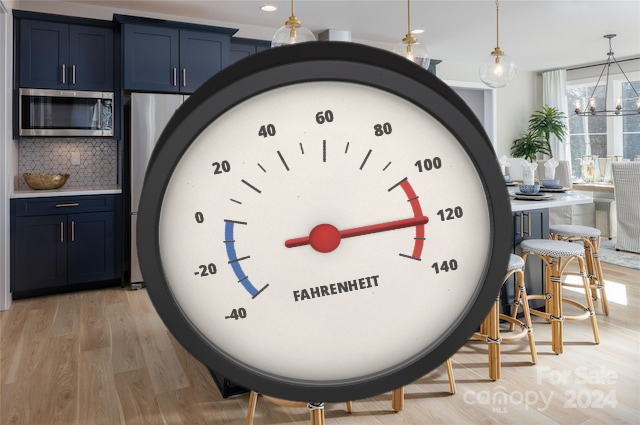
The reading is 120 (°F)
